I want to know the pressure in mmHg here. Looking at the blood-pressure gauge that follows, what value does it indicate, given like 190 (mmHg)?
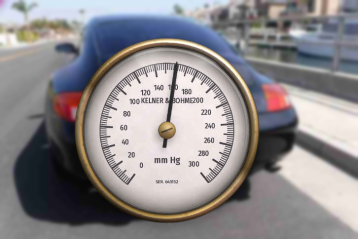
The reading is 160 (mmHg)
